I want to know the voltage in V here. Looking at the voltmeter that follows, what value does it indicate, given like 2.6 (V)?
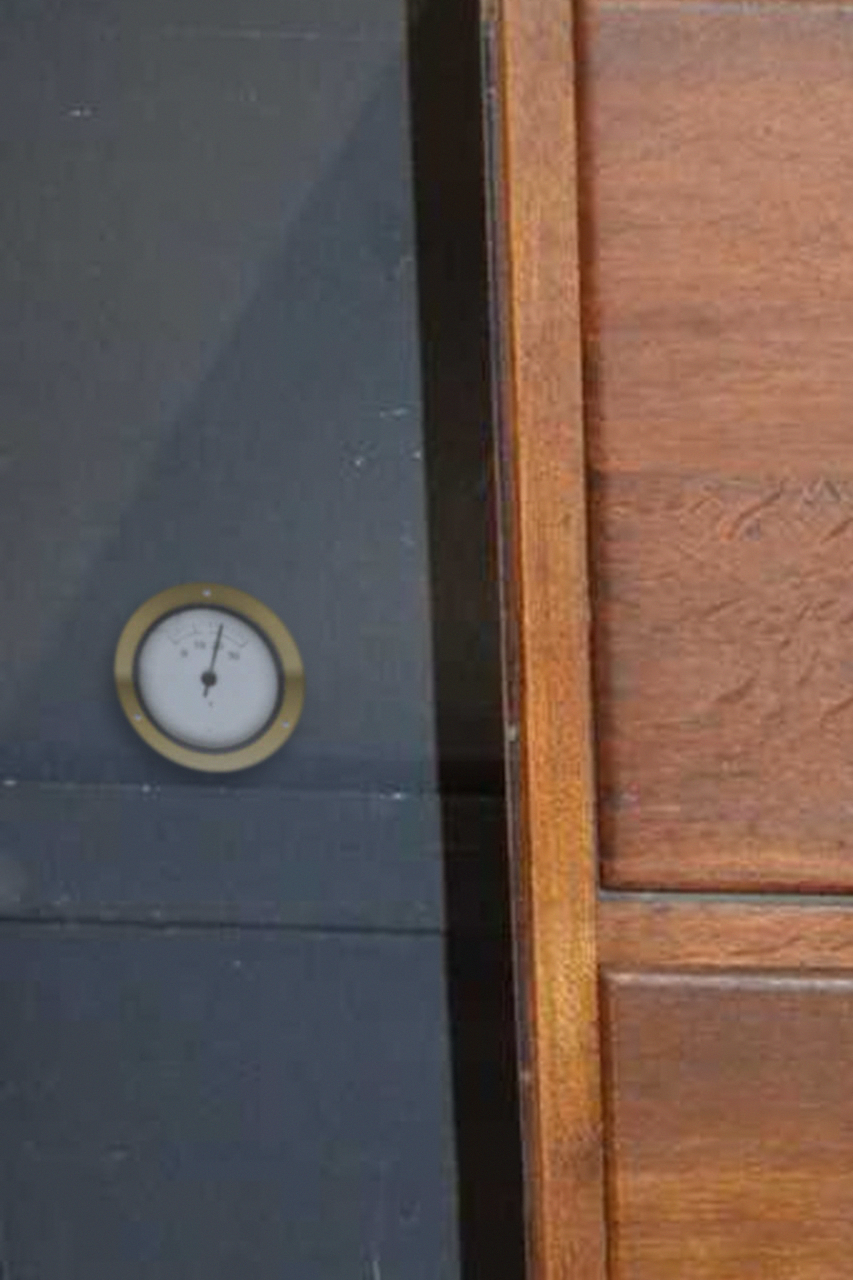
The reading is 20 (V)
